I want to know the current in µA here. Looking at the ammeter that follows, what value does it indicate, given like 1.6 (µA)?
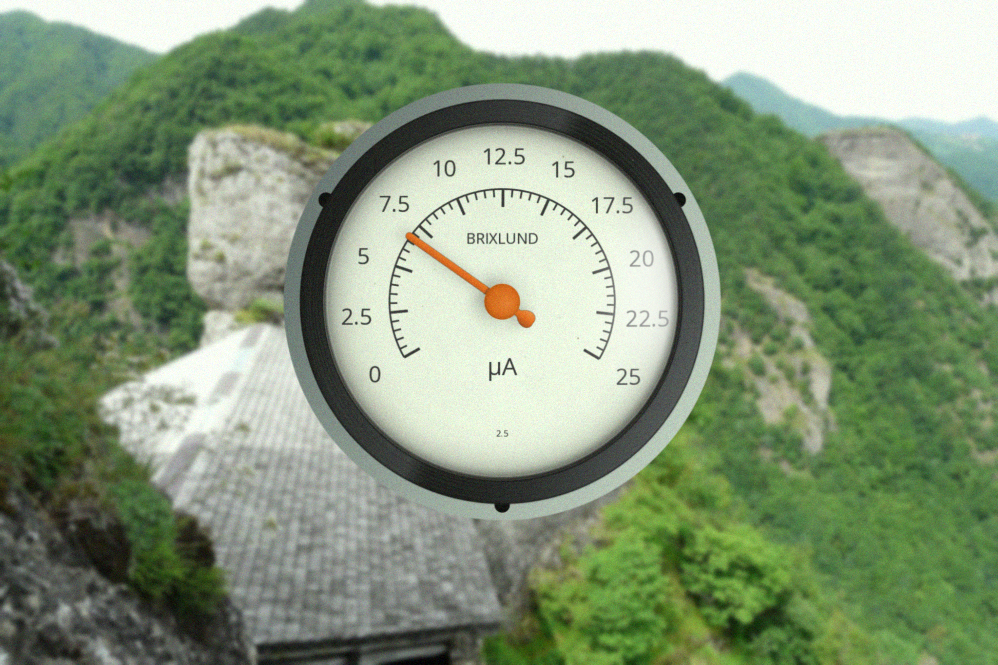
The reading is 6.75 (µA)
